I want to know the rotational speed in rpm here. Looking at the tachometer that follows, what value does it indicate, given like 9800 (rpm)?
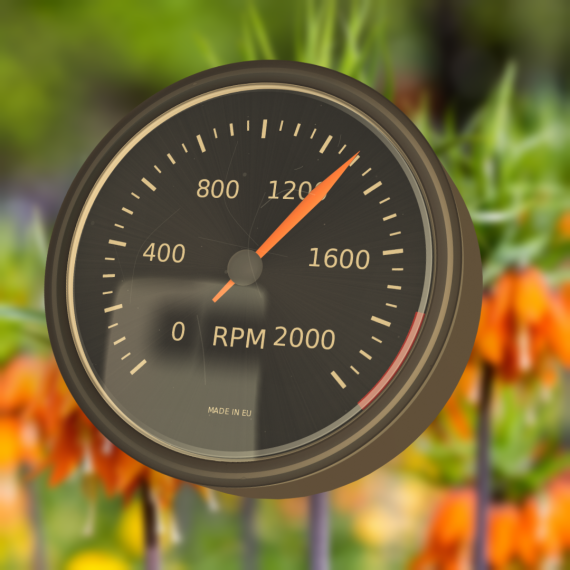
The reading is 1300 (rpm)
